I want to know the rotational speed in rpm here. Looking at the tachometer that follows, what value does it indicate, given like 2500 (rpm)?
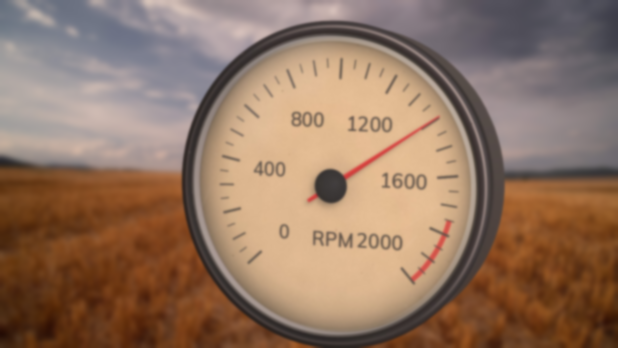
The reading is 1400 (rpm)
